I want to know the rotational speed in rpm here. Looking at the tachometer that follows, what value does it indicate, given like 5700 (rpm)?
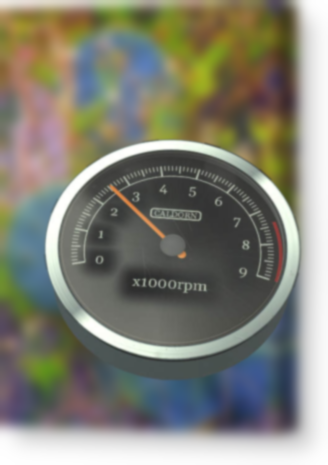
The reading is 2500 (rpm)
